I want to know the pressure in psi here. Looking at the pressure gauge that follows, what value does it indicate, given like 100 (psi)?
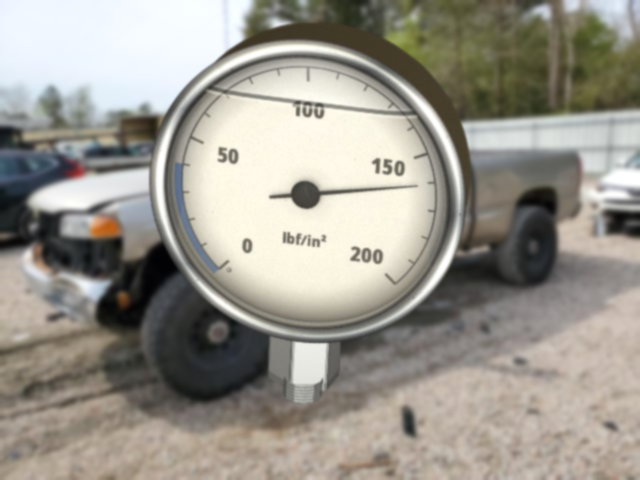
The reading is 160 (psi)
